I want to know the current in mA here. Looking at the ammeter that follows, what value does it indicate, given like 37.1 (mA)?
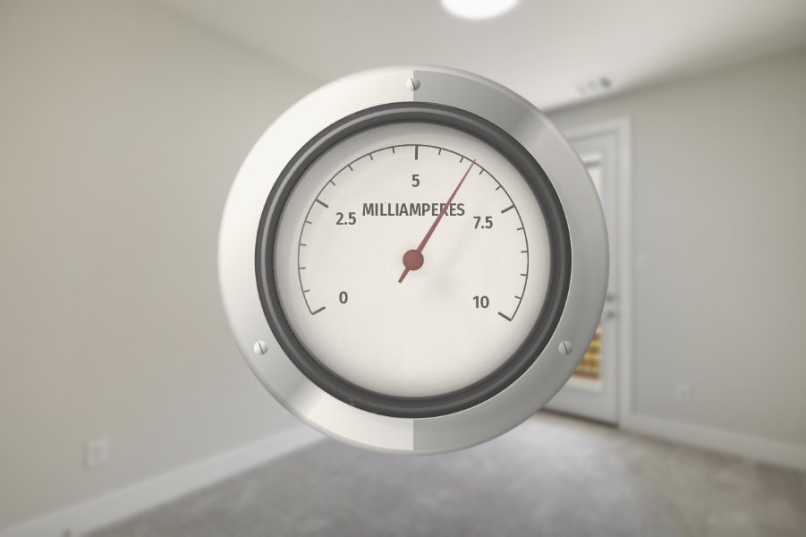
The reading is 6.25 (mA)
